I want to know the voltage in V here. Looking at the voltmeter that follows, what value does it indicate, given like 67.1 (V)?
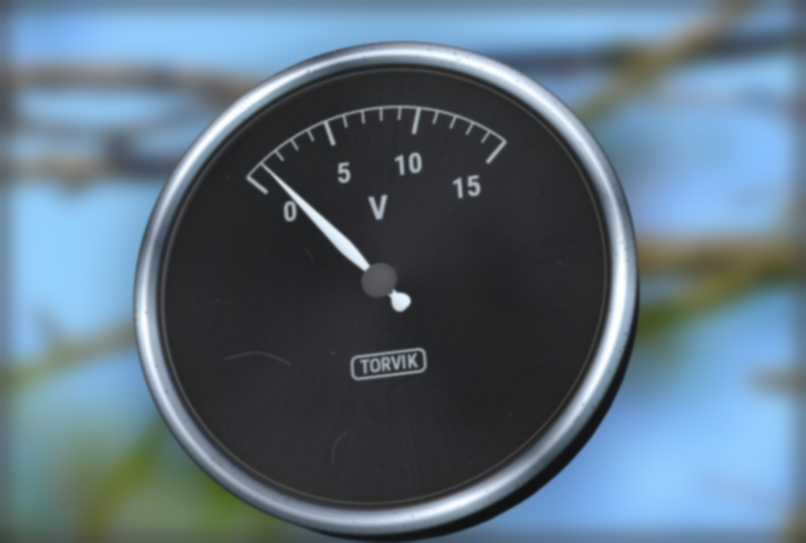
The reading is 1 (V)
